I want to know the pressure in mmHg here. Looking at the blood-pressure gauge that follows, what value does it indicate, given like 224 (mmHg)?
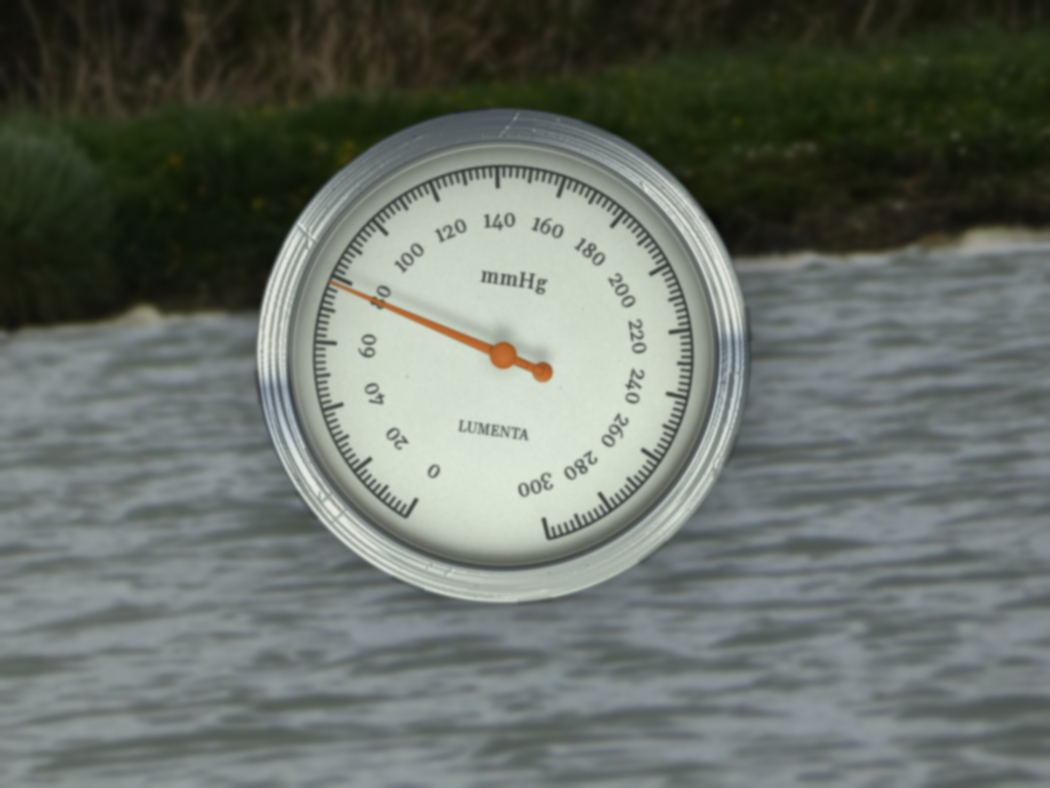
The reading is 78 (mmHg)
